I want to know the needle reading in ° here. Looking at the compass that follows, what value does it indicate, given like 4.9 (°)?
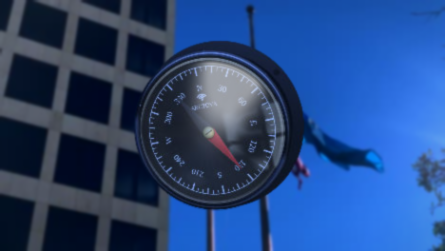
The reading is 150 (°)
